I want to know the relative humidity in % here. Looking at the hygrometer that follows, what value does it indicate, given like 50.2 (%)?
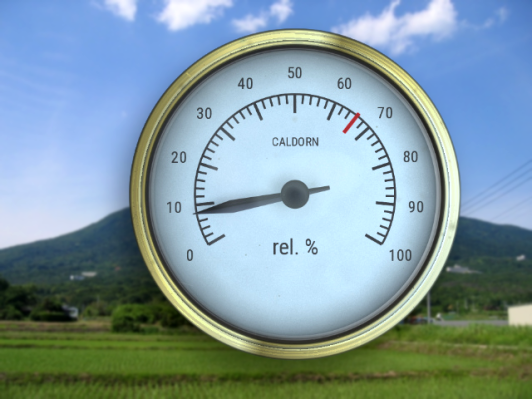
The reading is 8 (%)
